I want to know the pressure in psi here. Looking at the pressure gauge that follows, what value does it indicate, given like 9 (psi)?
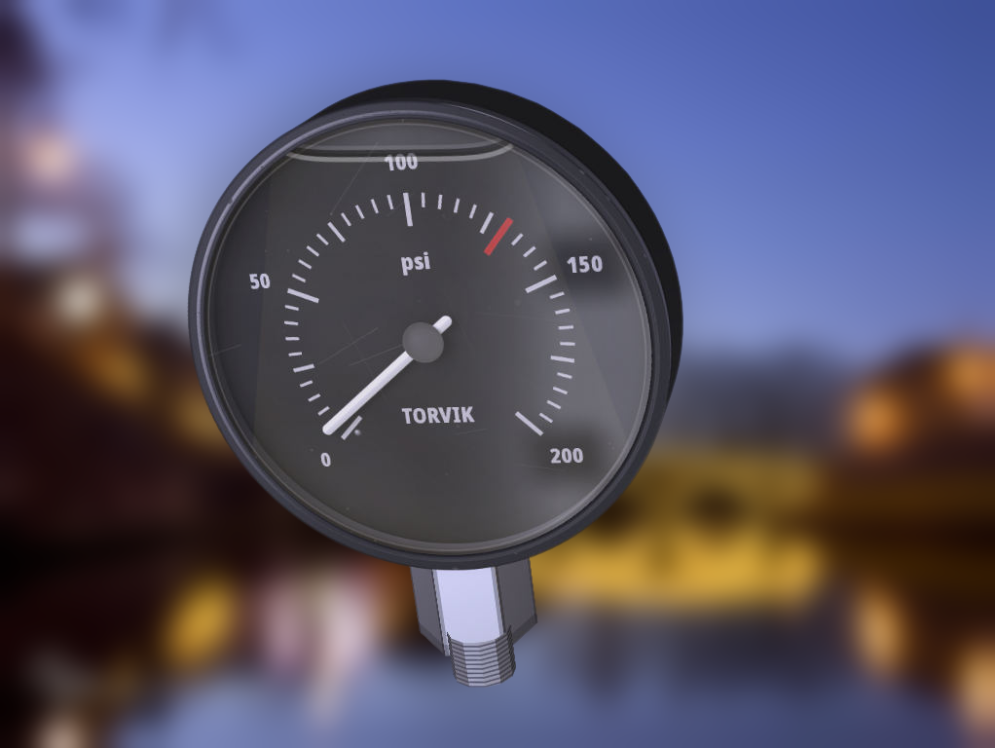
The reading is 5 (psi)
